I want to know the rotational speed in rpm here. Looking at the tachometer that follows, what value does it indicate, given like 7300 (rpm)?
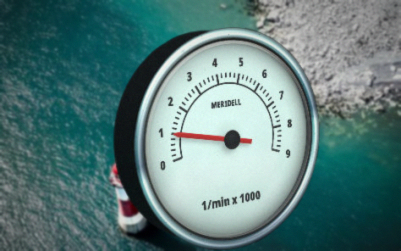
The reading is 1000 (rpm)
